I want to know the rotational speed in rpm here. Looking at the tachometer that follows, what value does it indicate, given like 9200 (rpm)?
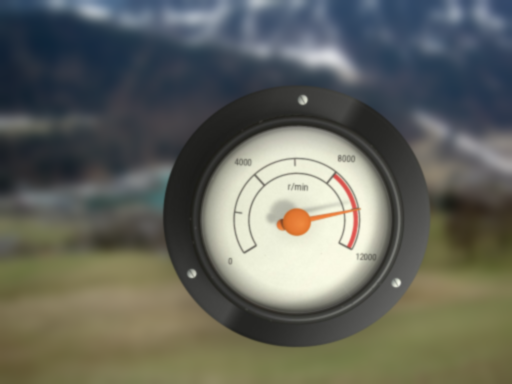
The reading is 10000 (rpm)
